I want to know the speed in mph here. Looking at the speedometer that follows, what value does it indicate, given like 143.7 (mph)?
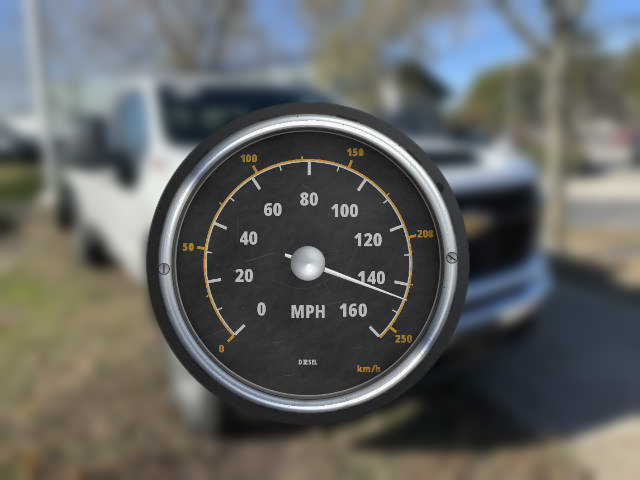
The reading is 145 (mph)
